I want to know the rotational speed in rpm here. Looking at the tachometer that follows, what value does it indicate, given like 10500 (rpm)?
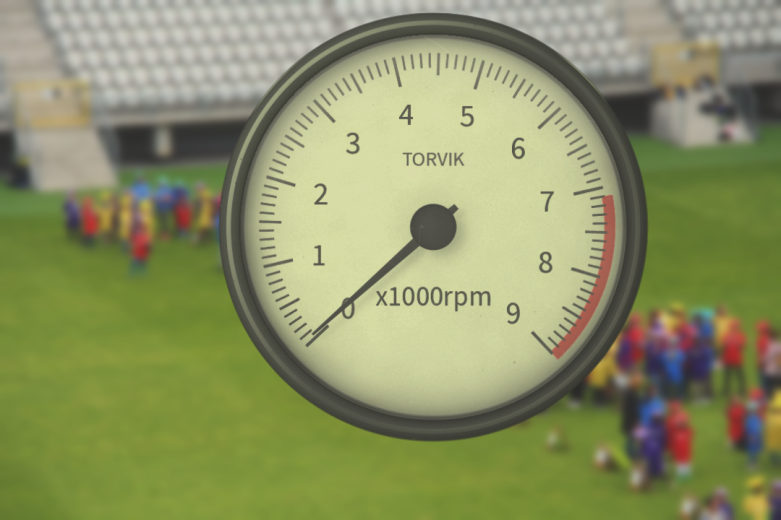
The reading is 50 (rpm)
